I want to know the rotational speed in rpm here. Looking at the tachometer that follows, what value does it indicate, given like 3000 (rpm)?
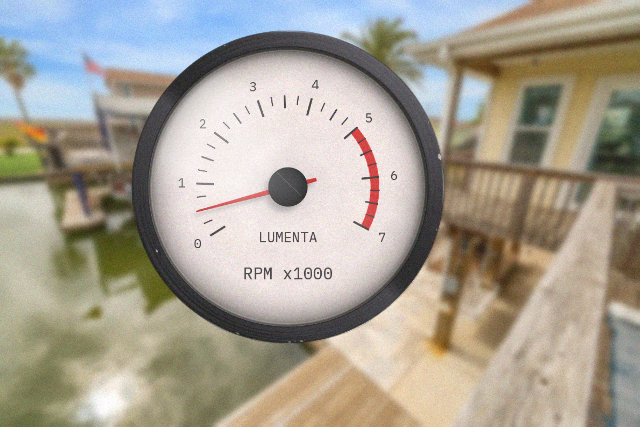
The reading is 500 (rpm)
